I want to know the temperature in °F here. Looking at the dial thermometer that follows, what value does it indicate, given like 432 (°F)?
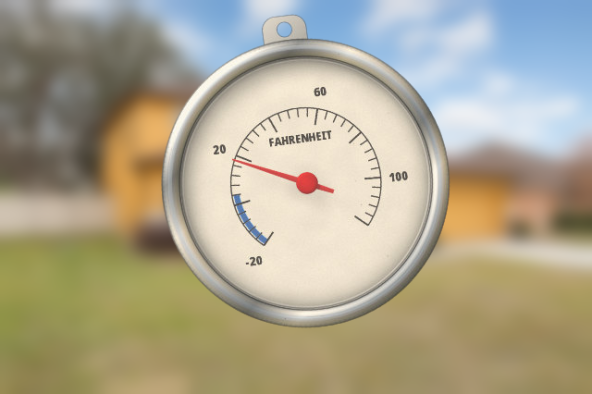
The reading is 18 (°F)
